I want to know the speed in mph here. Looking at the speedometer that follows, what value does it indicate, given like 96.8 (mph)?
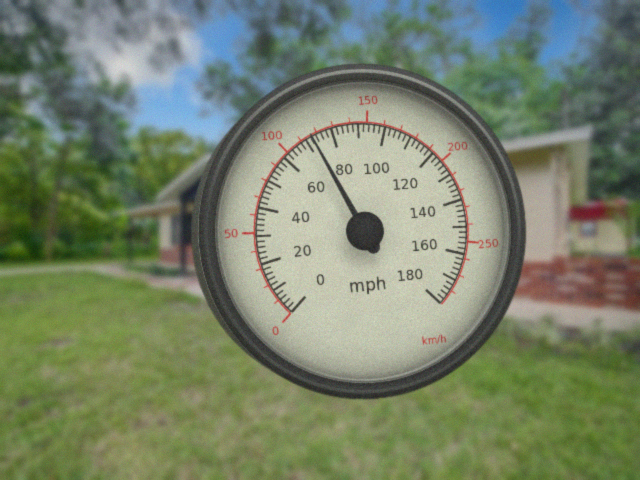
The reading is 72 (mph)
